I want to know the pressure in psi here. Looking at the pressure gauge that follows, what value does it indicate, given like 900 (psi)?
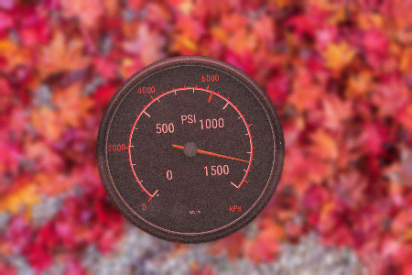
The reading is 1350 (psi)
